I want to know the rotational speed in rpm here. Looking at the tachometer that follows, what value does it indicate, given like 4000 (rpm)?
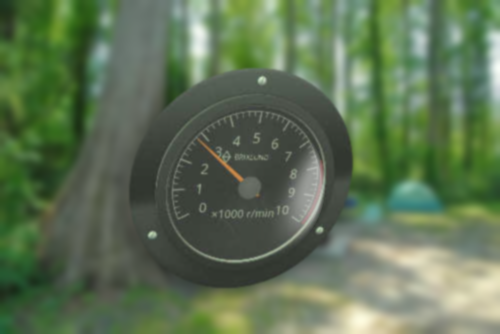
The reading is 2800 (rpm)
